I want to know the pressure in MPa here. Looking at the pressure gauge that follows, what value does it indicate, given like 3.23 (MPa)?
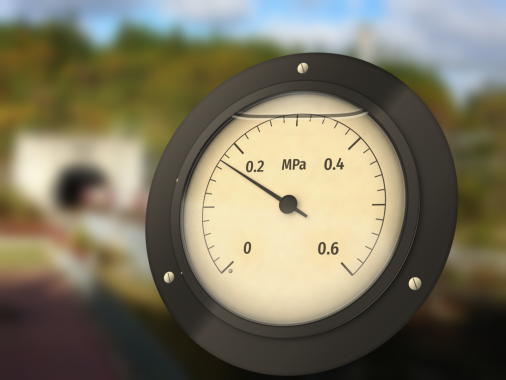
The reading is 0.17 (MPa)
